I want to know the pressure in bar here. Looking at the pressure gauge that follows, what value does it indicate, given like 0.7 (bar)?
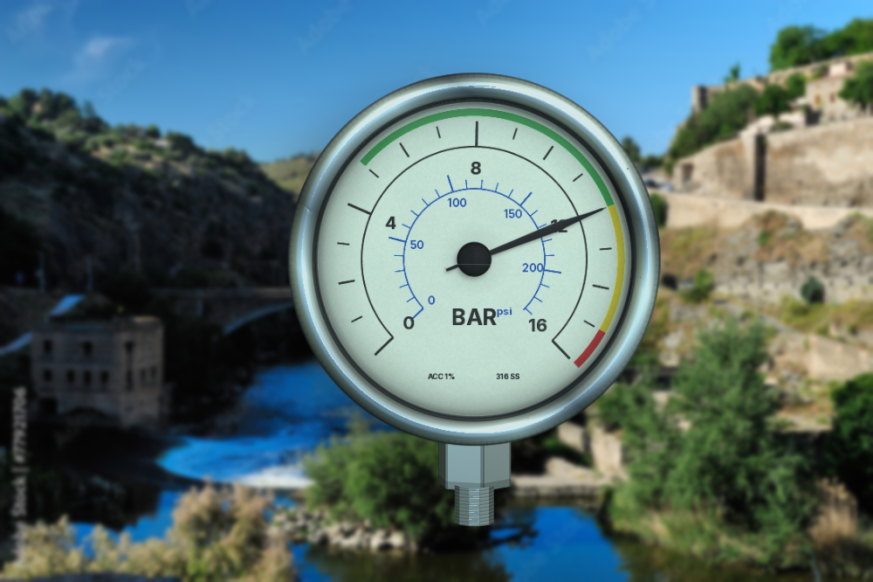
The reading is 12 (bar)
